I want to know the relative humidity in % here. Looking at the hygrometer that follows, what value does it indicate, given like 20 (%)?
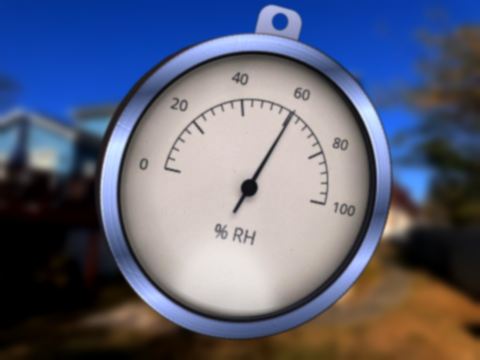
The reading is 60 (%)
